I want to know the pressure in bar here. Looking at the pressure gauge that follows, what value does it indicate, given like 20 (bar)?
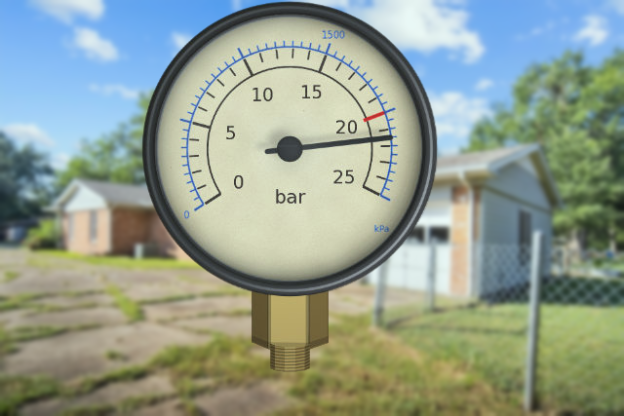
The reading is 21.5 (bar)
